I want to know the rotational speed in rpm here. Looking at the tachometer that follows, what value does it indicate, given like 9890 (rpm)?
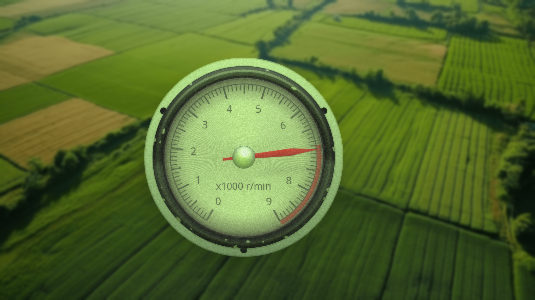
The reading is 7000 (rpm)
